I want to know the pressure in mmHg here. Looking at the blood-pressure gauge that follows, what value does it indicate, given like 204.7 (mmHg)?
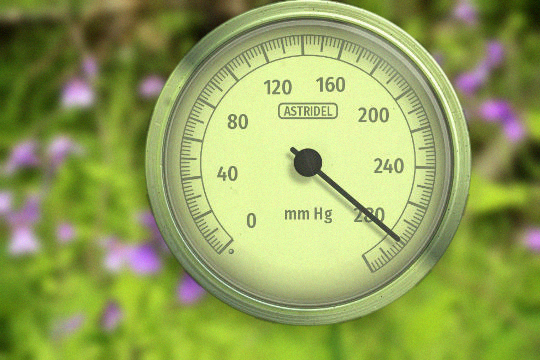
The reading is 280 (mmHg)
